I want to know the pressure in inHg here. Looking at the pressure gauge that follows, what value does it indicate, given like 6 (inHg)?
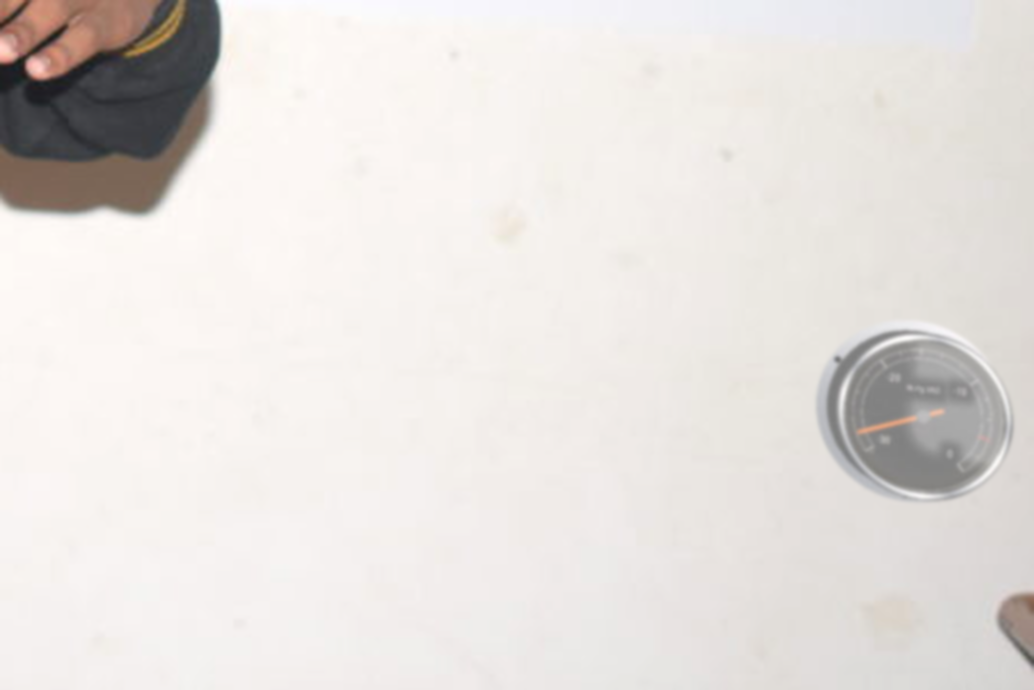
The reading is -28 (inHg)
